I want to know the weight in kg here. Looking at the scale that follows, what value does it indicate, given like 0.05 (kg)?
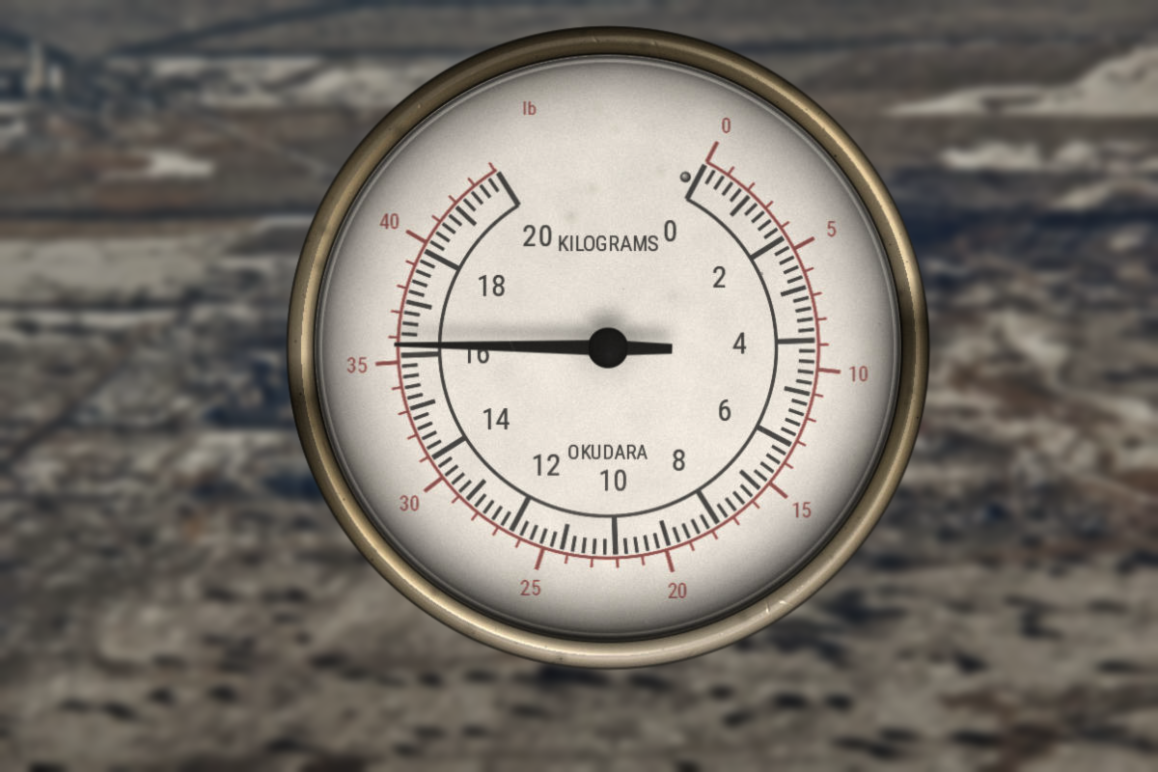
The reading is 16.2 (kg)
